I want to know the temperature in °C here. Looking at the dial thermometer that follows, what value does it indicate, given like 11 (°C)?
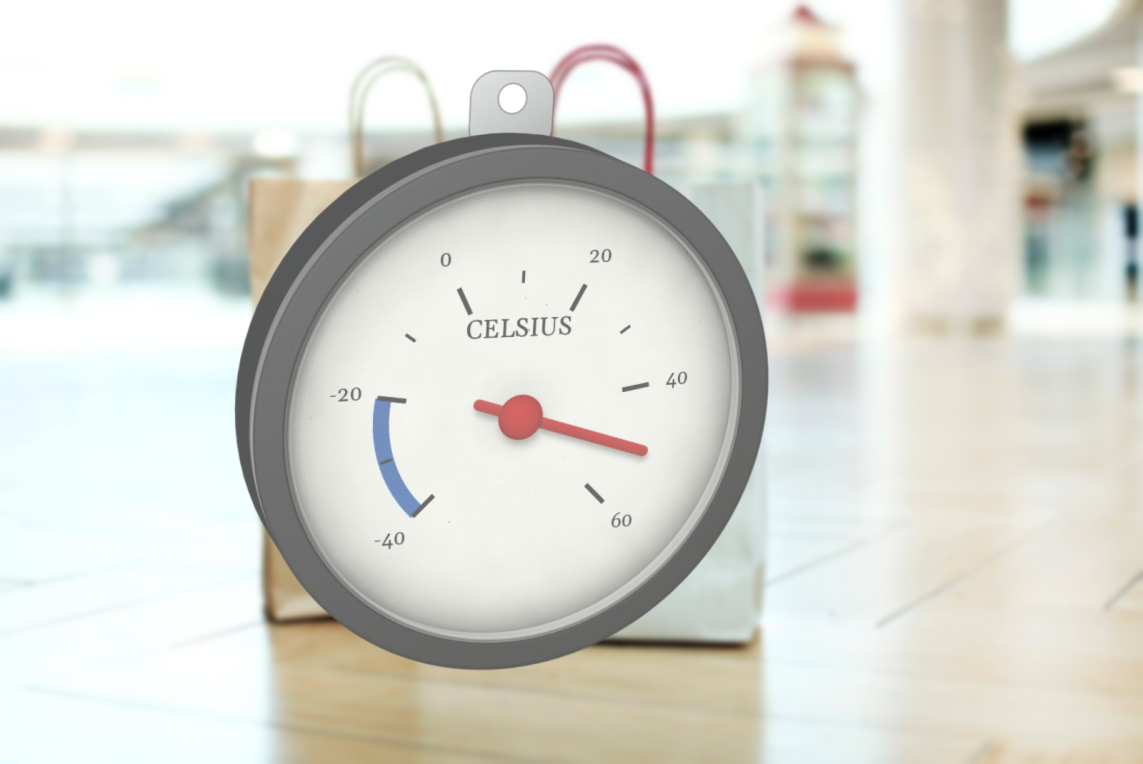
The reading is 50 (°C)
